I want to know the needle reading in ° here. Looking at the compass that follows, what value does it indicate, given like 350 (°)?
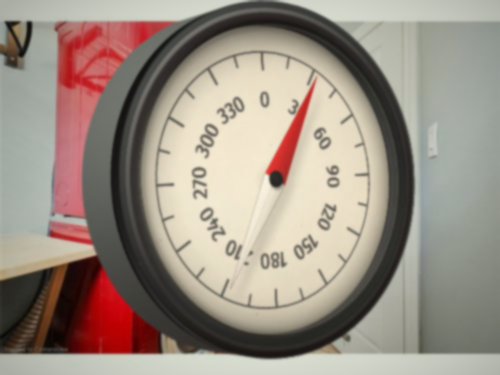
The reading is 30 (°)
